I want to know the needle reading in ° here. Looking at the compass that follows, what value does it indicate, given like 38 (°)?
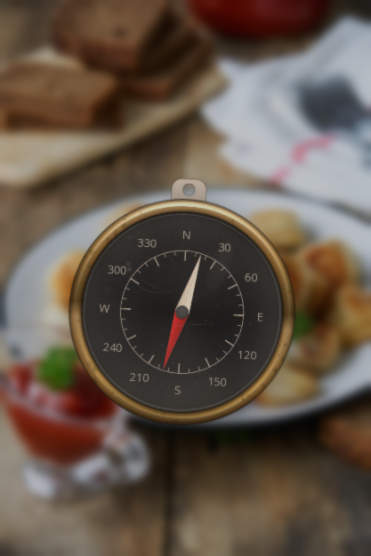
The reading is 195 (°)
